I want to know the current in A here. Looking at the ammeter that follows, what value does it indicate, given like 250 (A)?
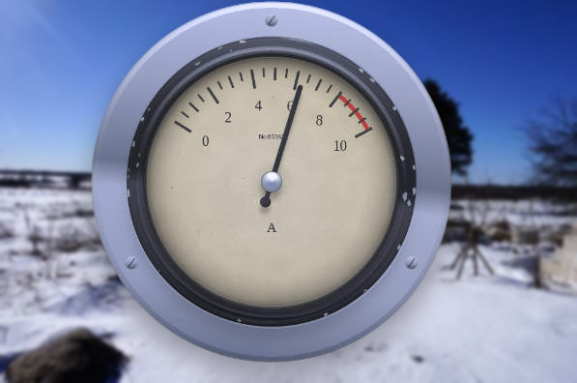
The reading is 6.25 (A)
